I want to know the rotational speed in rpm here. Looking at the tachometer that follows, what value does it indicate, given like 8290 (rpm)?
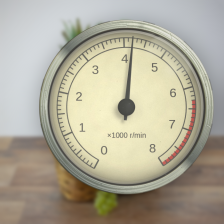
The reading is 4200 (rpm)
